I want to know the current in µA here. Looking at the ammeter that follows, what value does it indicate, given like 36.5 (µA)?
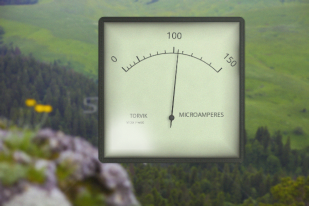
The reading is 105 (µA)
